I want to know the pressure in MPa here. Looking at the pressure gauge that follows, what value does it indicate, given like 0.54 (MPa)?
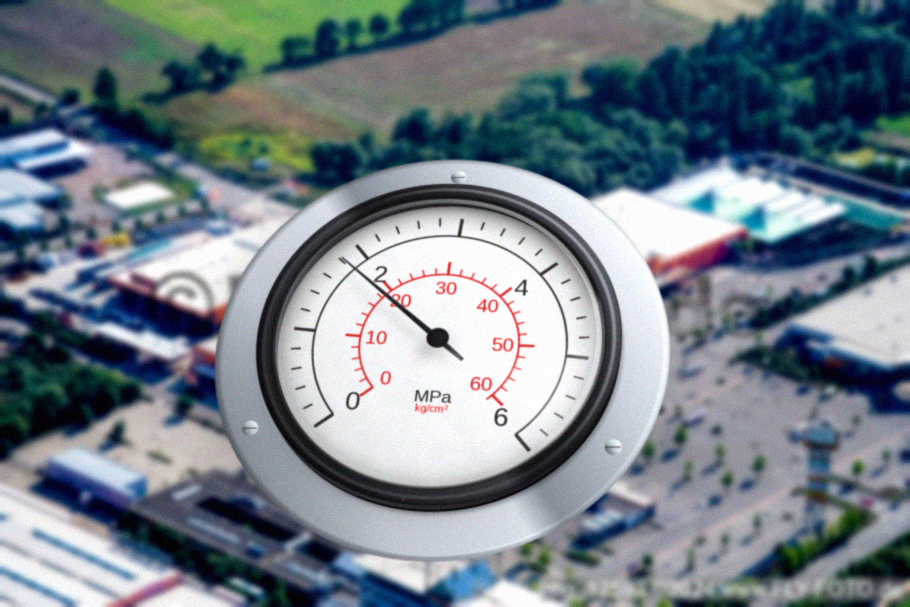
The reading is 1.8 (MPa)
